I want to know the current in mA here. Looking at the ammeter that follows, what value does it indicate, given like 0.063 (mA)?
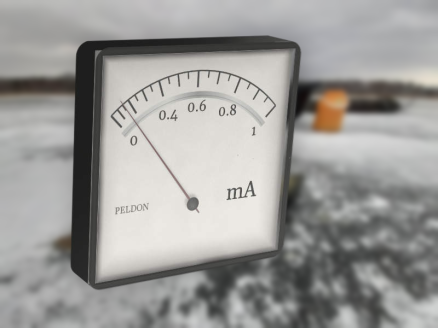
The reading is 0.15 (mA)
